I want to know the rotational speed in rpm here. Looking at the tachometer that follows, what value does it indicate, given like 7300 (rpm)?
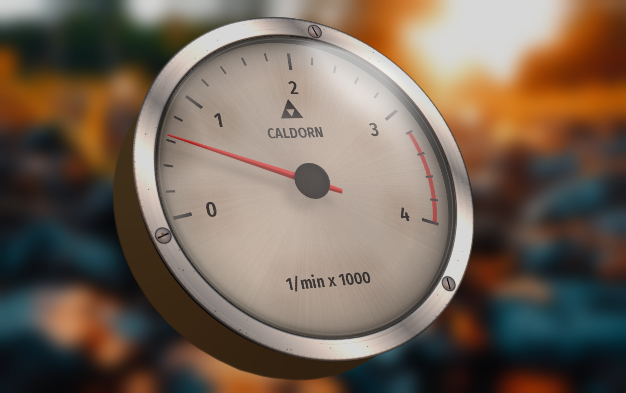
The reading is 600 (rpm)
